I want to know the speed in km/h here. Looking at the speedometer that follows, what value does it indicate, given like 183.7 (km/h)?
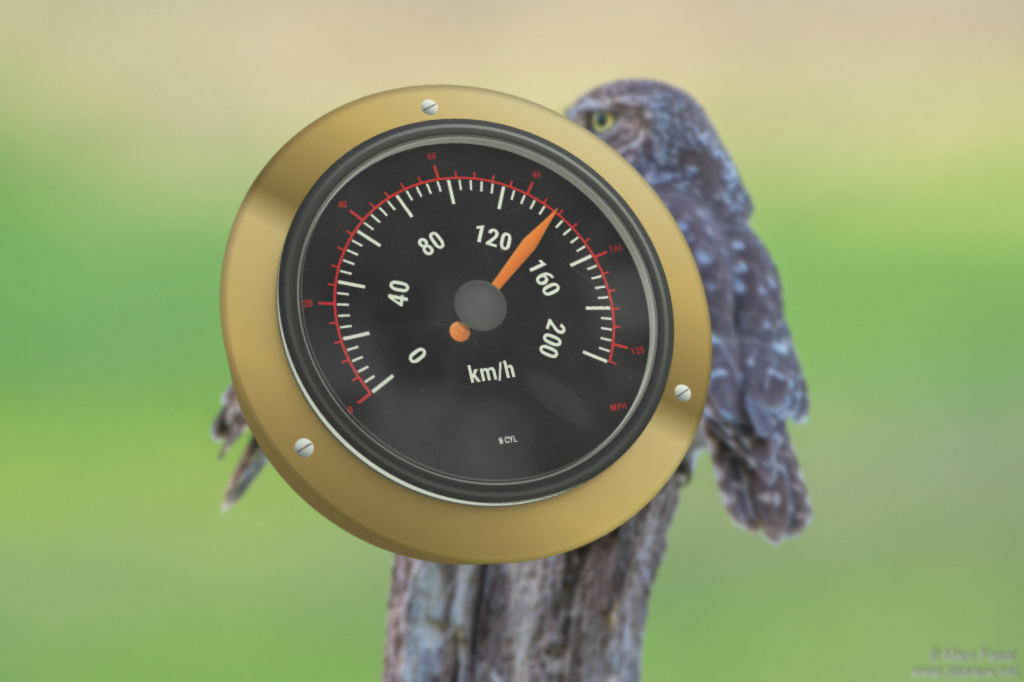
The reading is 140 (km/h)
